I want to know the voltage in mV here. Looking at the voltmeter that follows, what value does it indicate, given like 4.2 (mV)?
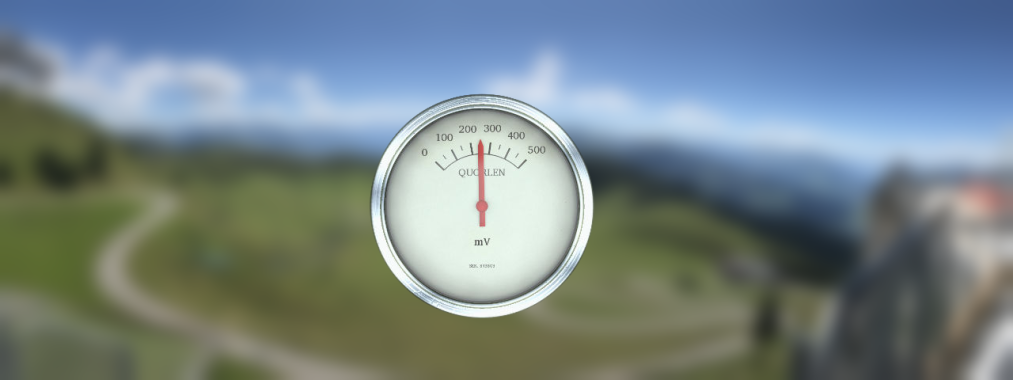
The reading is 250 (mV)
